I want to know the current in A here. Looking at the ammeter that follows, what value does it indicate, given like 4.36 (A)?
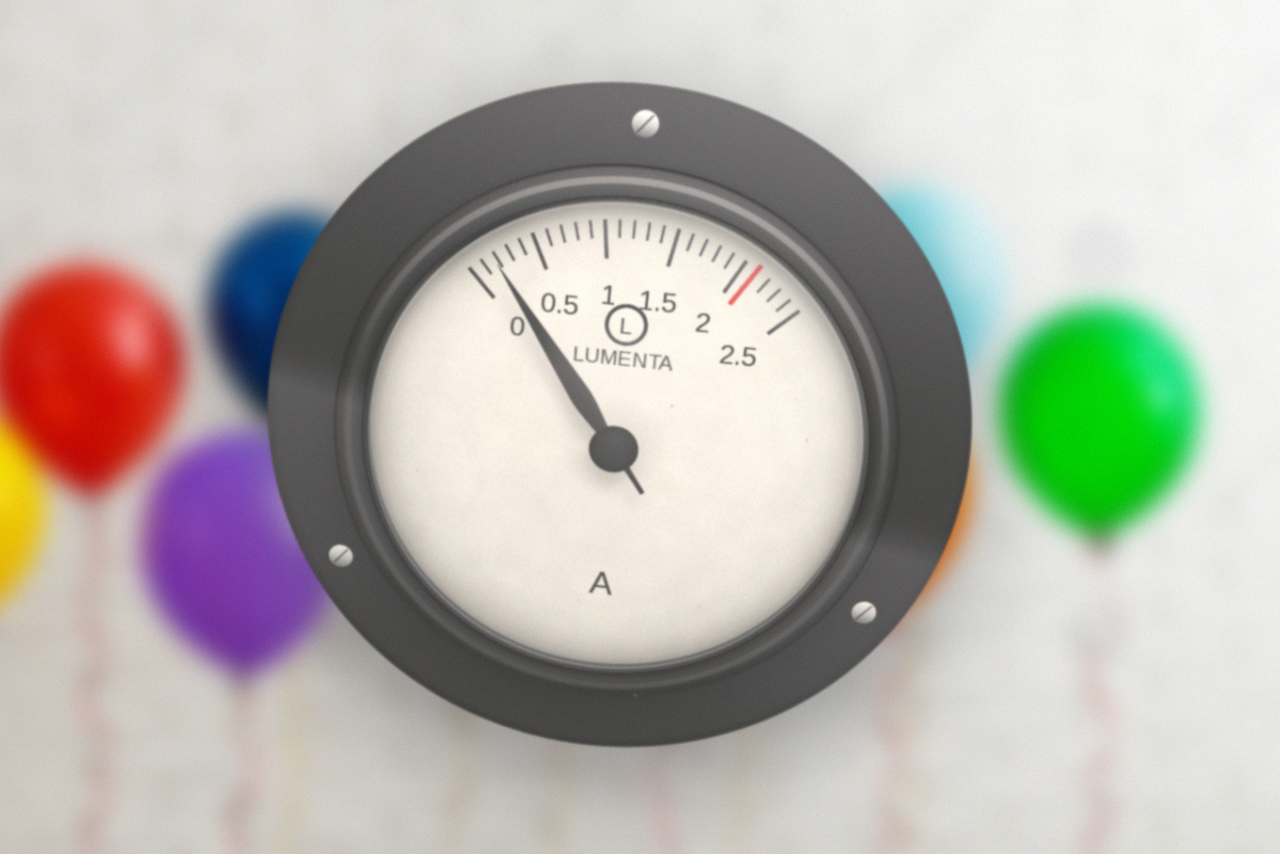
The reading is 0.2 (A)
